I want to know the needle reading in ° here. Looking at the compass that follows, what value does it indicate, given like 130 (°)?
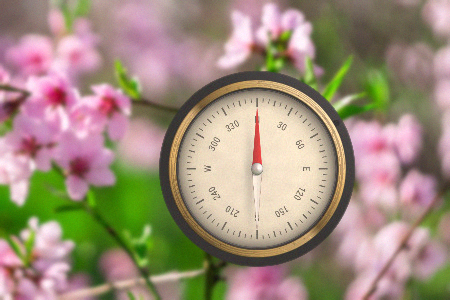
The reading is 0 (°)
